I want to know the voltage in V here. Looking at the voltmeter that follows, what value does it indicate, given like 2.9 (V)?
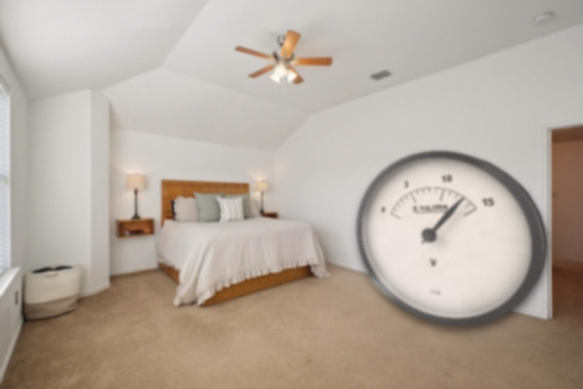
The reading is 13 (V)
